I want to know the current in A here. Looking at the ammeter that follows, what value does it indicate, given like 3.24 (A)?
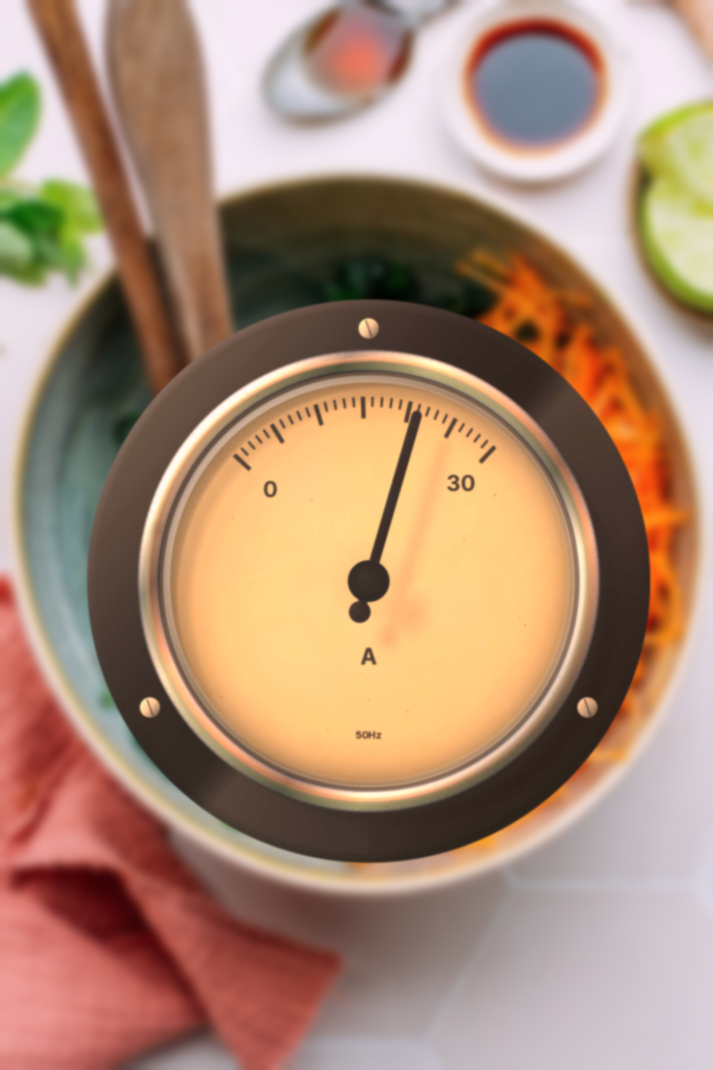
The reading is 21 (A)
